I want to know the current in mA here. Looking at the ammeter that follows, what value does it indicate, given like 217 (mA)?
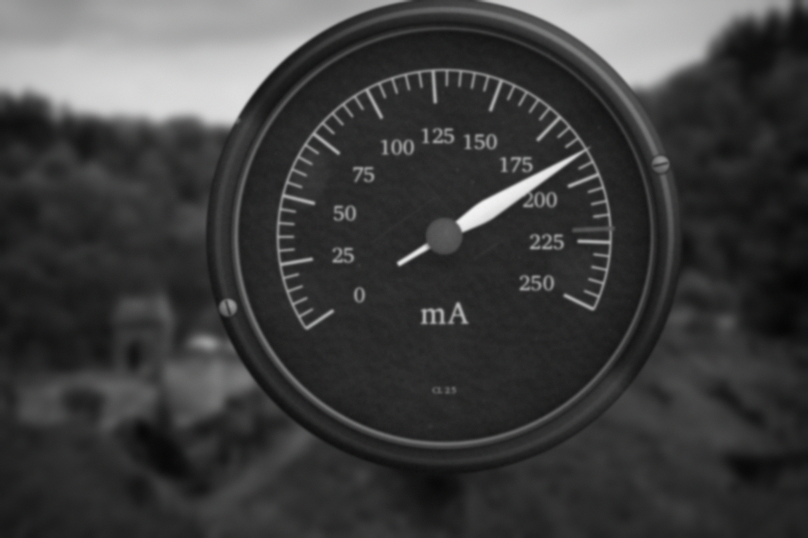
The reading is 190 (mA)
